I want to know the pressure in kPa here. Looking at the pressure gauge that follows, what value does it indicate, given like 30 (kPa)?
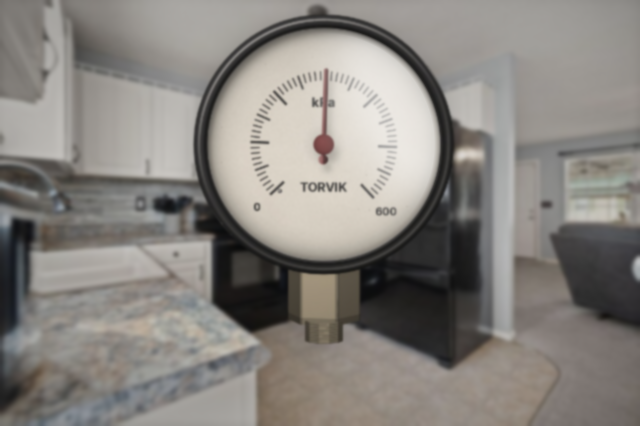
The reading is 300 (kPa)
